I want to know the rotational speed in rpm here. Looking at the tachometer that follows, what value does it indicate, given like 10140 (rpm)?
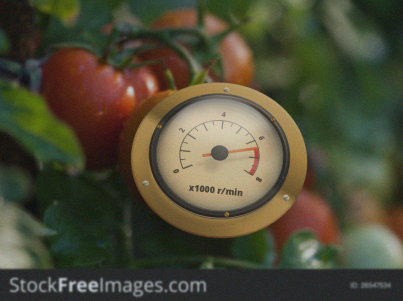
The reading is 6500 (rpm)
